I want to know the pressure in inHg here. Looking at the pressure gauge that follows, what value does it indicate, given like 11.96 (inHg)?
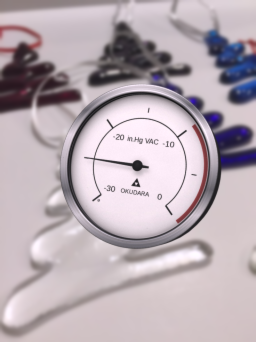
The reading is -25 (inHg)
